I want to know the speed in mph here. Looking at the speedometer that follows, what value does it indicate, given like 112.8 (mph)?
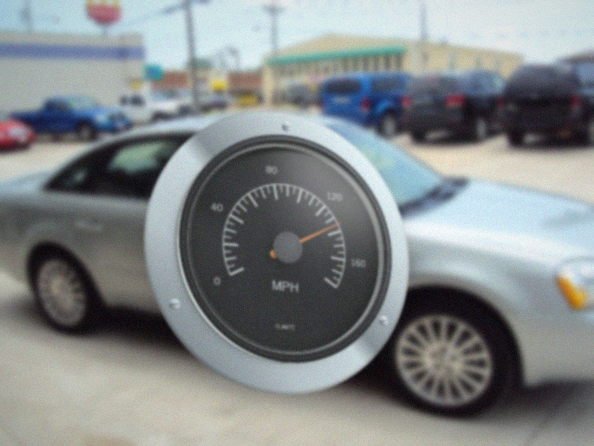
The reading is 135 (mph)
